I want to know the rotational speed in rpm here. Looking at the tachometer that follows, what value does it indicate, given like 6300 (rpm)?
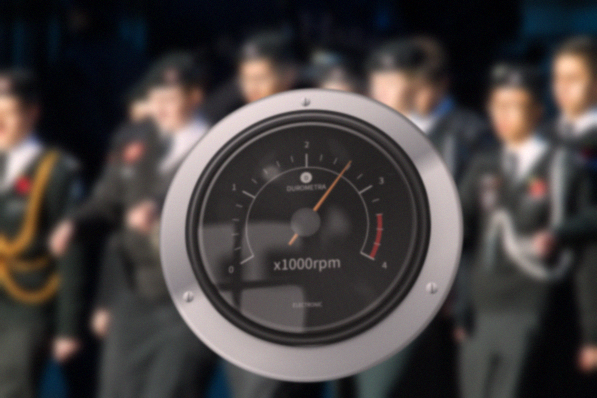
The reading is 2600 (rpm)
